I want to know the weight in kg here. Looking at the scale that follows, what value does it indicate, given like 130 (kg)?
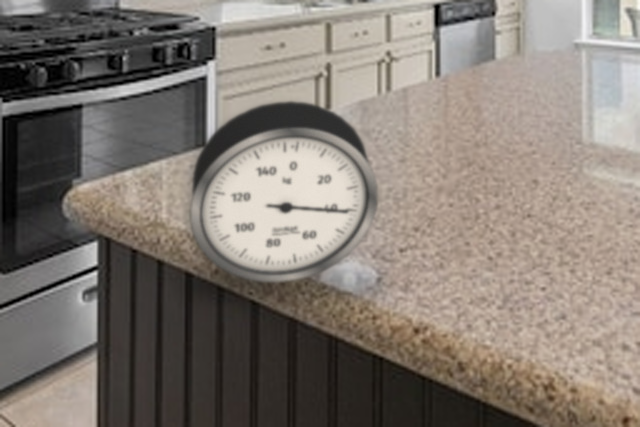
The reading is 40 (kg)
